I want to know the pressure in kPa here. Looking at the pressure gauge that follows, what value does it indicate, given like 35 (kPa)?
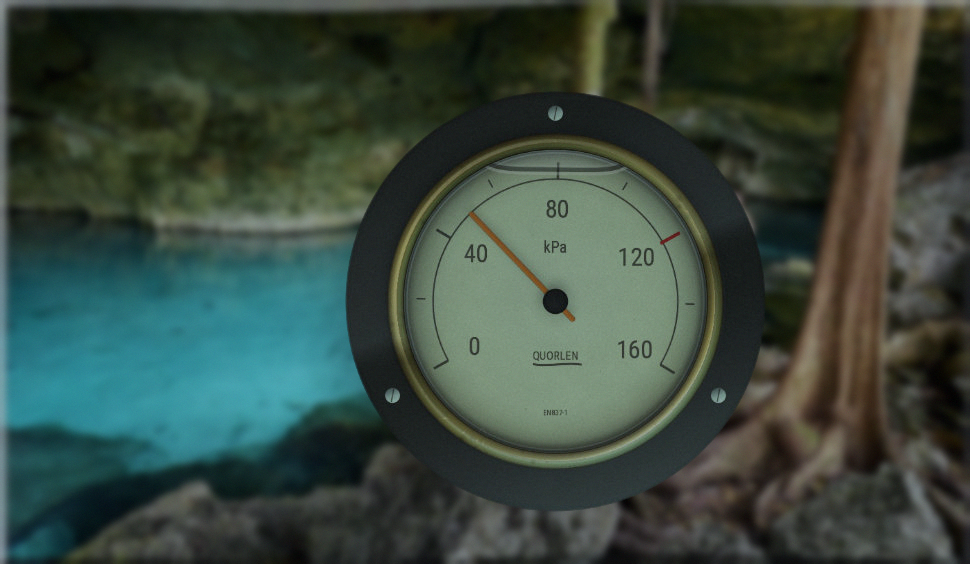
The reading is 50 (kPa)
